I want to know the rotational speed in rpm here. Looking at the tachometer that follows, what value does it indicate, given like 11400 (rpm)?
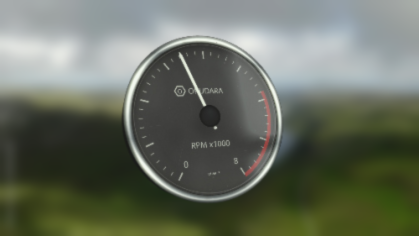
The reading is 3400 (rpm)
